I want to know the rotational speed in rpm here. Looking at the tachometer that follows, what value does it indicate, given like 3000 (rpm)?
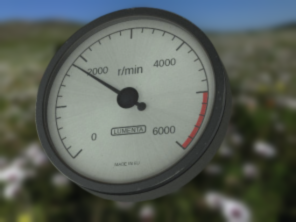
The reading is 1800 (rpm)
